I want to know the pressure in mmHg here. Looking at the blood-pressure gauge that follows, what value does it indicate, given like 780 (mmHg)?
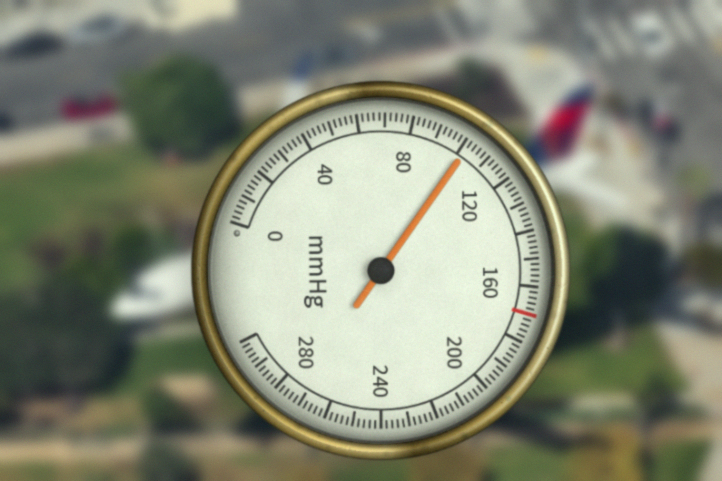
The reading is 102 (mmHg)
